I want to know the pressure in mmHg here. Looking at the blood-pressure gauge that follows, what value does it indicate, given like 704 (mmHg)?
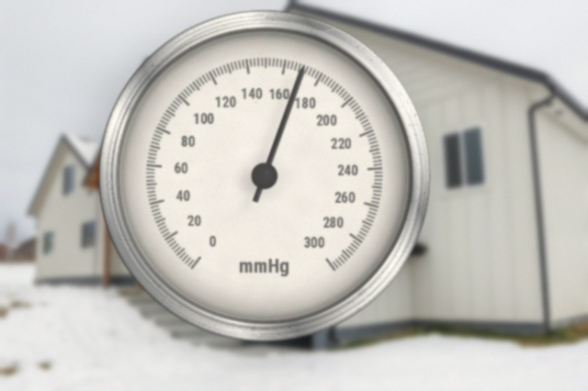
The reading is 170 (mmHg)
